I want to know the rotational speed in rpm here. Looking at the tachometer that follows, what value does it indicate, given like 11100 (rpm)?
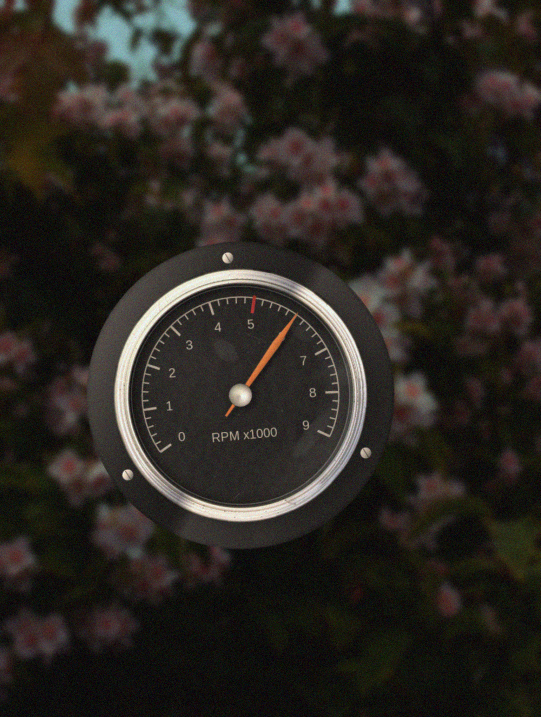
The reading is 6000 (rpm)
